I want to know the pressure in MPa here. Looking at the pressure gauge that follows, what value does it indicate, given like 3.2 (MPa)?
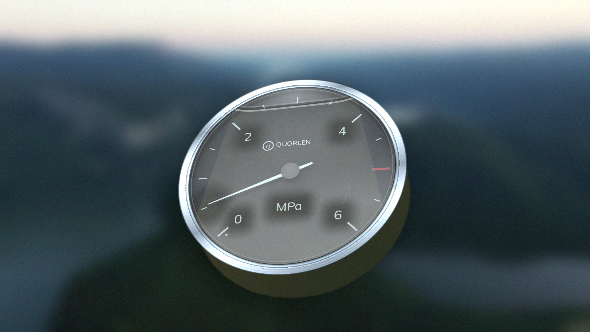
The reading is 0.5 (MPa)
